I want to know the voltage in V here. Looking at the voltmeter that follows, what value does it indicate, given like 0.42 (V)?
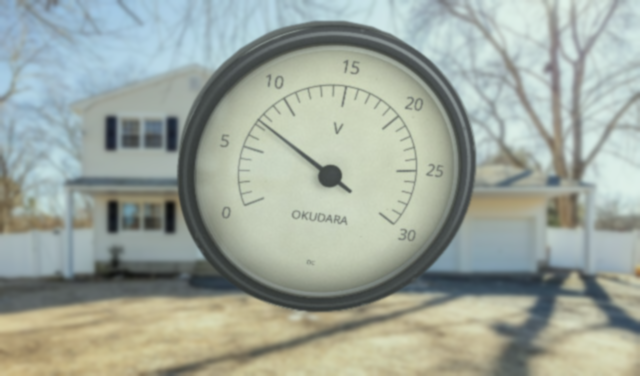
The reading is 7.5 (V)
